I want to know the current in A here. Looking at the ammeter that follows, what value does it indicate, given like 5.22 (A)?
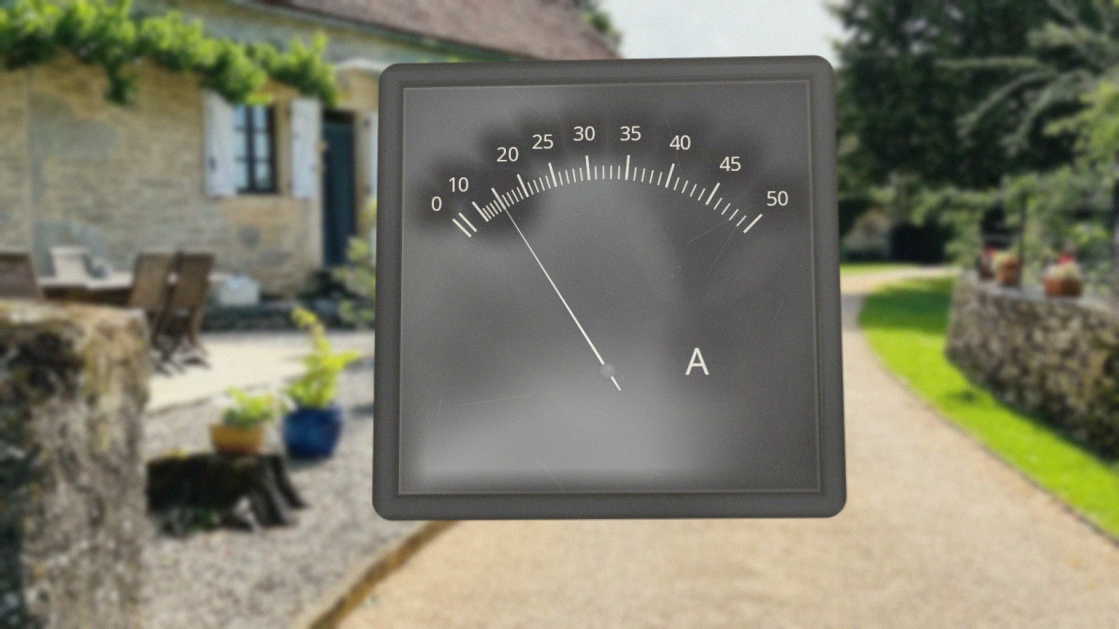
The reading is 15 (A)
